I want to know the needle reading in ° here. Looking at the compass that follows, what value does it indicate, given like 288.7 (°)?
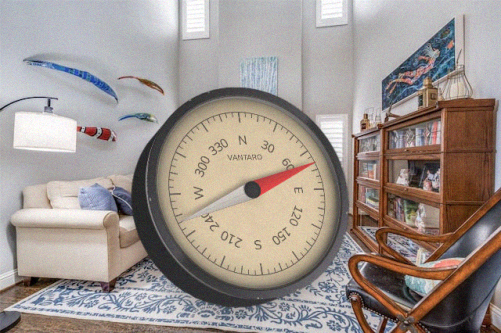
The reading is 70 (°)
